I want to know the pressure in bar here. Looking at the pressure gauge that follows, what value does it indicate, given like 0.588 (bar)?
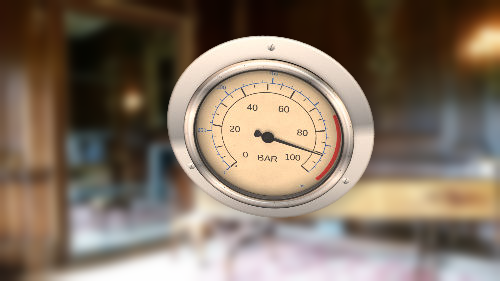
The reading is 90 (bar)
